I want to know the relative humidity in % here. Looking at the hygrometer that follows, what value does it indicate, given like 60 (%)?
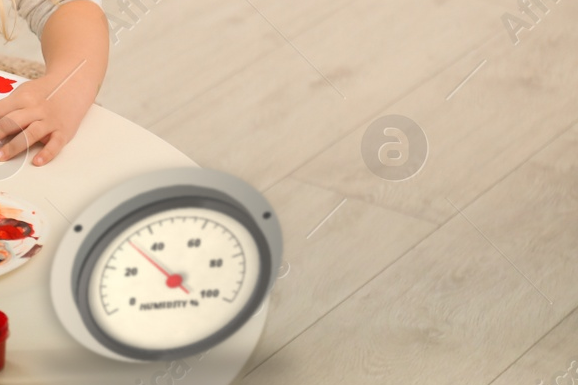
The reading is 32 (%)
